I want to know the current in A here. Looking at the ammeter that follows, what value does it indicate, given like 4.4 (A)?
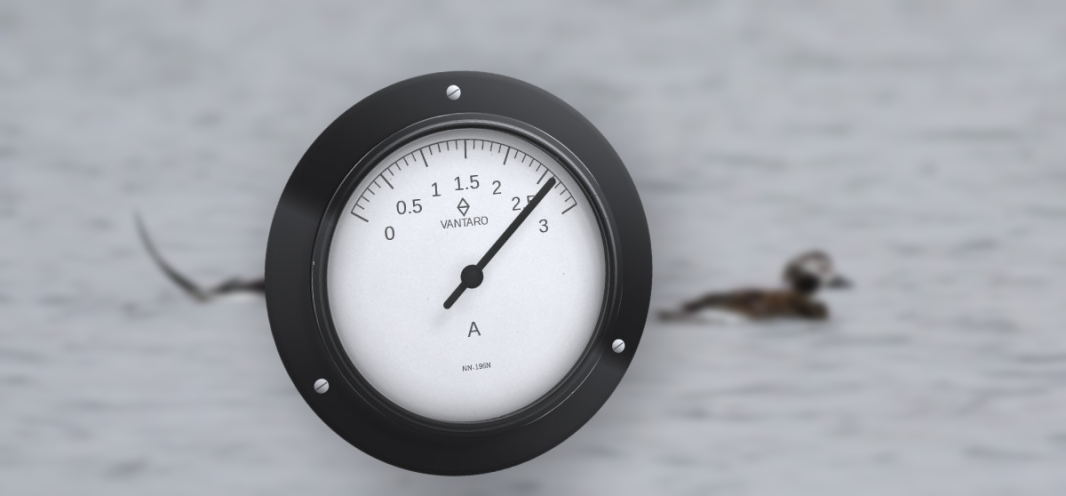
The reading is 2.6 (A)
